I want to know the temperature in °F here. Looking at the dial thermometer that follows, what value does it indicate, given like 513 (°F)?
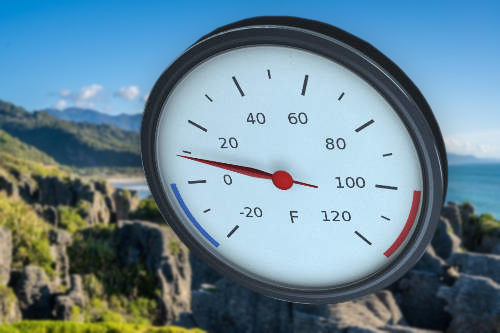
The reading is 10 (°F)
